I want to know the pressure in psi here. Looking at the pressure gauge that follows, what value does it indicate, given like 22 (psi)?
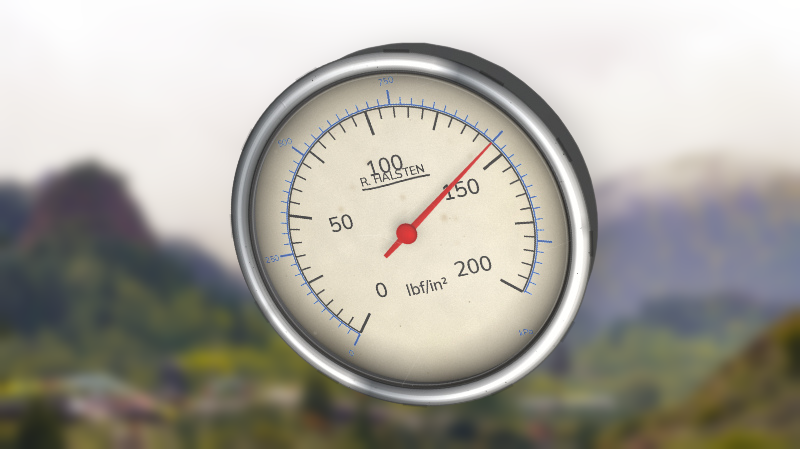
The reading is 145 (psi)
